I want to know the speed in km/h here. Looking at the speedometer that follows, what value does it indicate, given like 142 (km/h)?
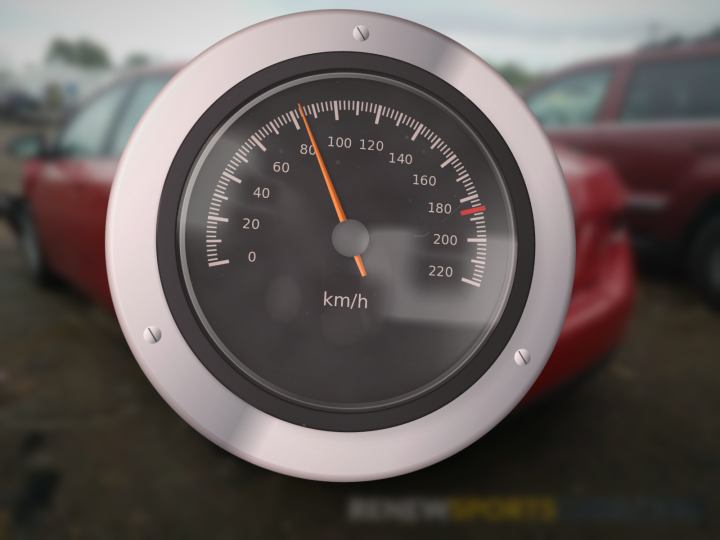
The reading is 84 (km/h)
